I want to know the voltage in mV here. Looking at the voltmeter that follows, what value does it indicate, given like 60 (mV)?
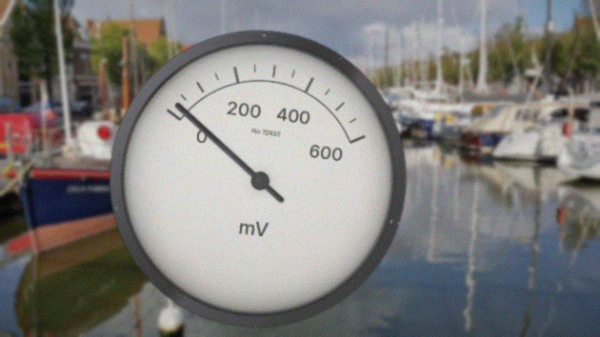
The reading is 25 (mV)
